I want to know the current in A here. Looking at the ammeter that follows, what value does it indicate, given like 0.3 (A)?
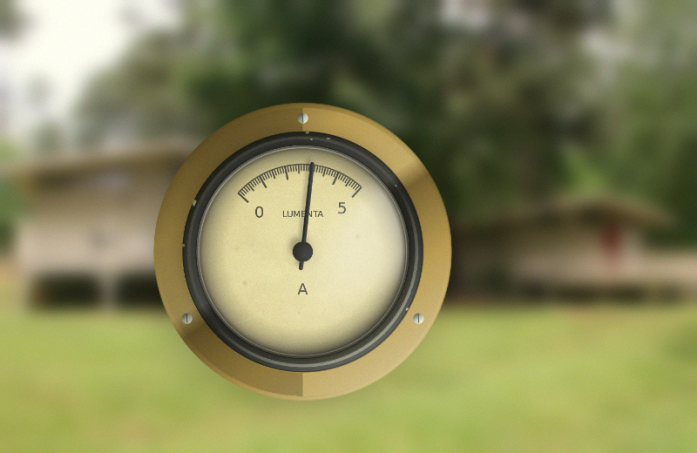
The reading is 3 (A)
